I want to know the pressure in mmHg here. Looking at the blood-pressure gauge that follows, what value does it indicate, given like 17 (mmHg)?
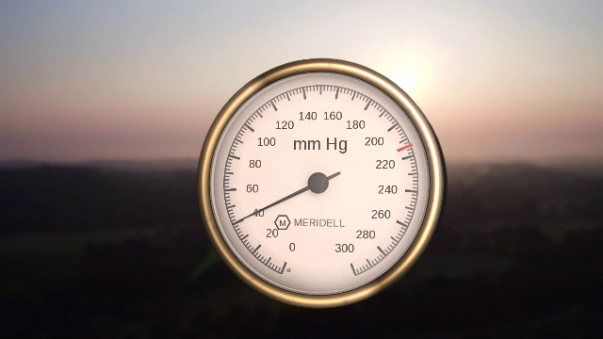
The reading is 40 (mmHg)
